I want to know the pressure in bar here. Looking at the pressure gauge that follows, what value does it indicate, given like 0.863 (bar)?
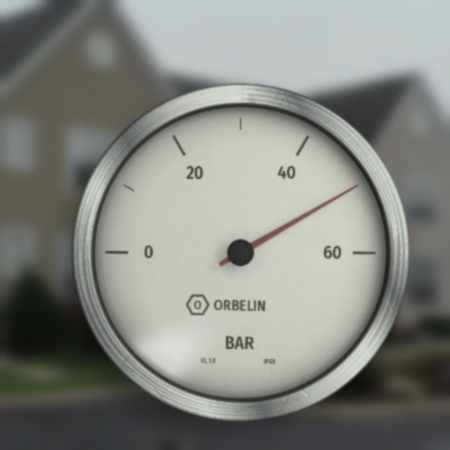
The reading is 50 (bar)
